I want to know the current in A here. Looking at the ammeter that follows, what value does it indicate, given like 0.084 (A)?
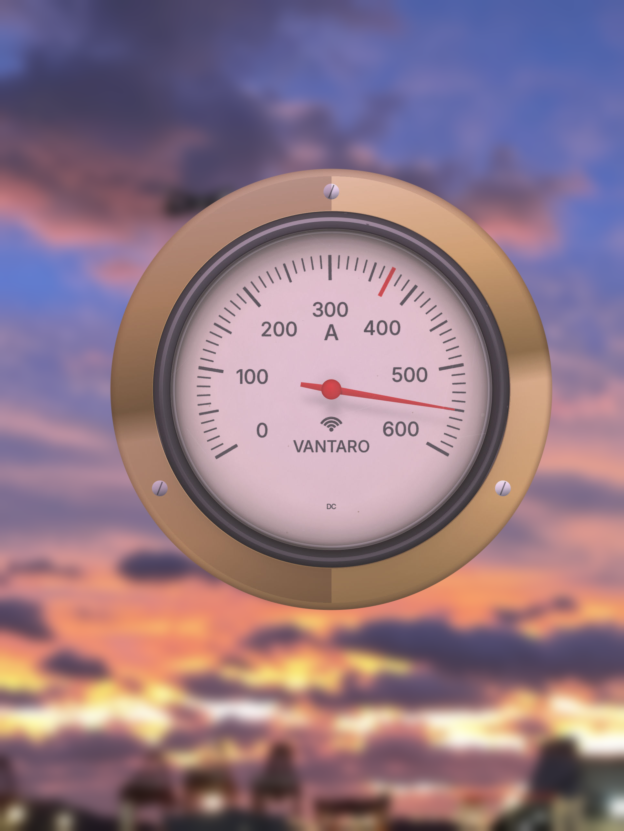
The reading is 550 (A)
